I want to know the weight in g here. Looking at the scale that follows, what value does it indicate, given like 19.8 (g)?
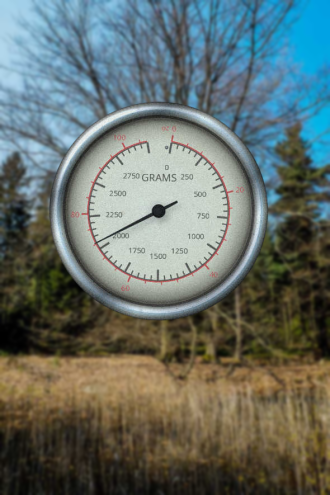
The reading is 2050 (g)
